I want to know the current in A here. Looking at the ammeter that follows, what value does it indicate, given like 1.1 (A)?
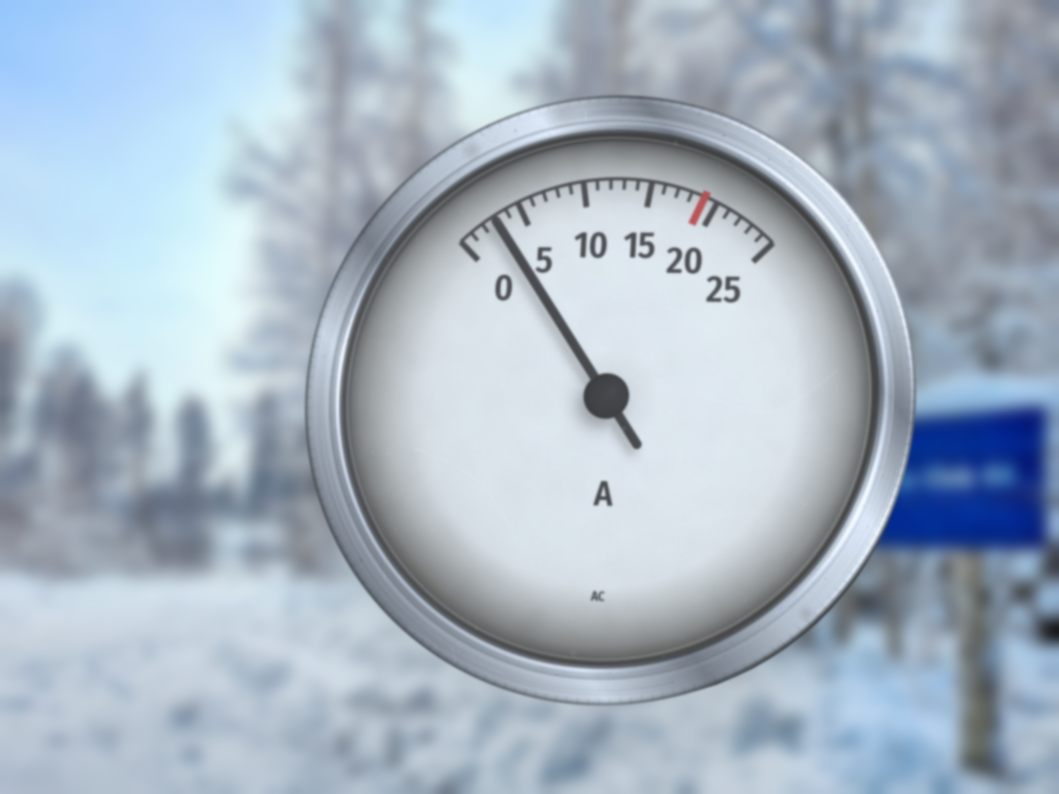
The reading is 3 (A)
